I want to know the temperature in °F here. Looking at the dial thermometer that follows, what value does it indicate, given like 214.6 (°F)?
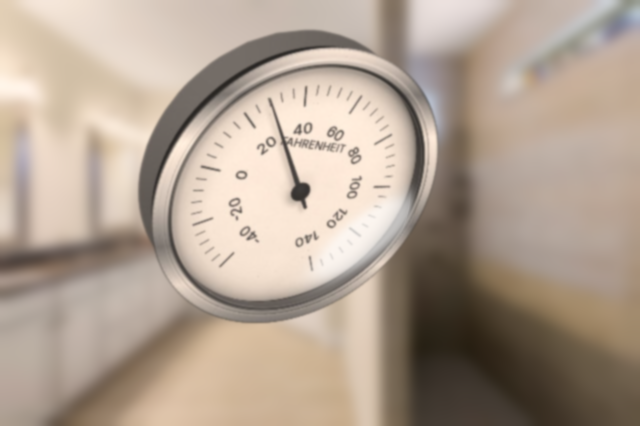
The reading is 28 (°F)
